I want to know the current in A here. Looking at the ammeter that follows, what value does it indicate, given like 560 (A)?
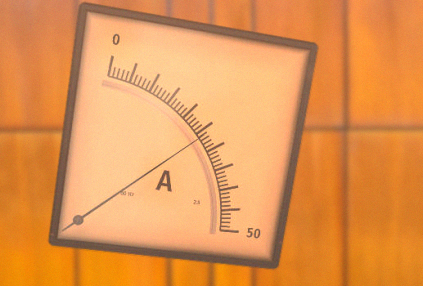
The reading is 26 (A)
